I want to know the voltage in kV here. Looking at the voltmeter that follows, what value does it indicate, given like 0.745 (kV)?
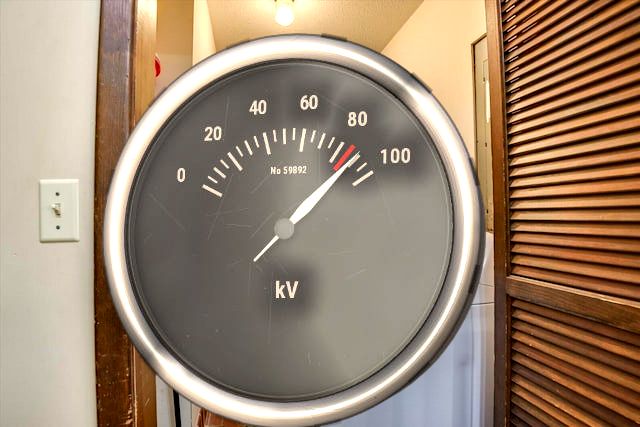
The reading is 90 (kV)
